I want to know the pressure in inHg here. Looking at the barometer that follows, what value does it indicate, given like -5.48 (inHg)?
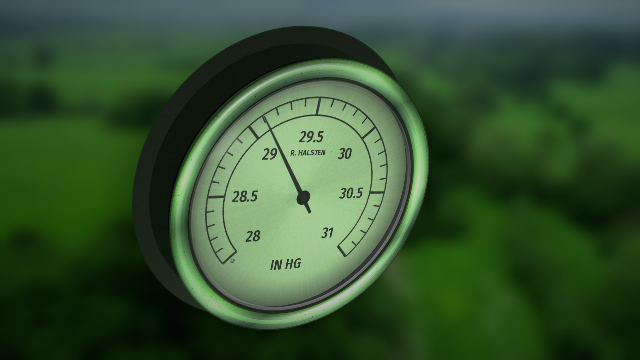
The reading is 29.1 (inHg)
